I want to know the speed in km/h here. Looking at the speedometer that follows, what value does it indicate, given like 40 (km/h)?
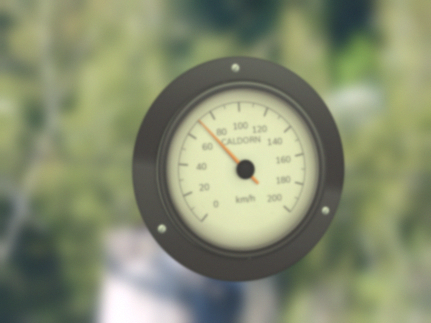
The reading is 70 (km/h)
